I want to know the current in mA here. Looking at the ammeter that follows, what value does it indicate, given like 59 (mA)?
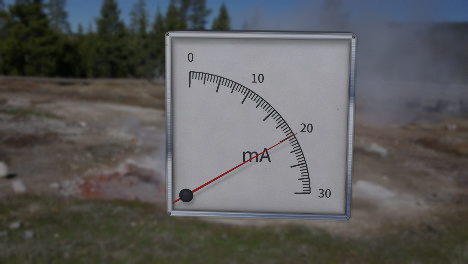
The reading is 20 (mA)
